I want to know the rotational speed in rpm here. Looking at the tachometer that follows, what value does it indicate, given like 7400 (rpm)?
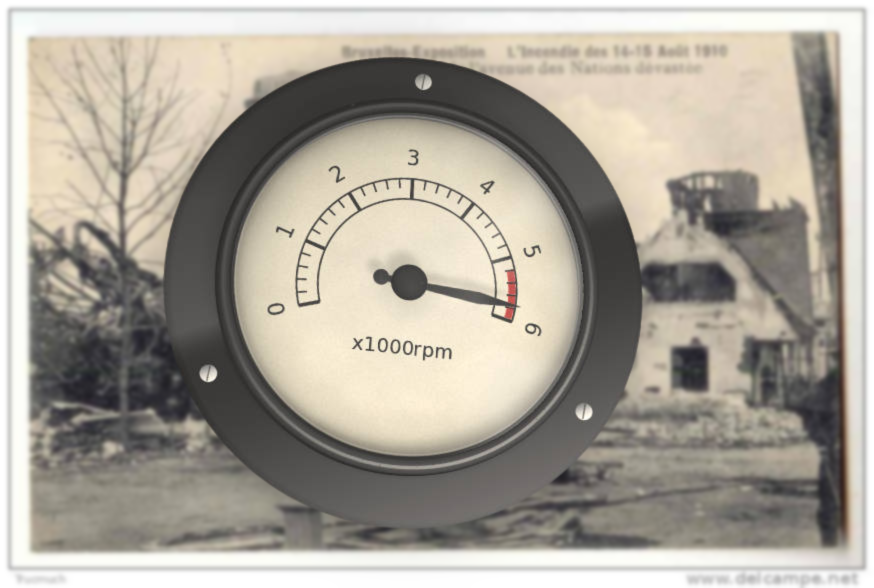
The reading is 5800 (rpm)
